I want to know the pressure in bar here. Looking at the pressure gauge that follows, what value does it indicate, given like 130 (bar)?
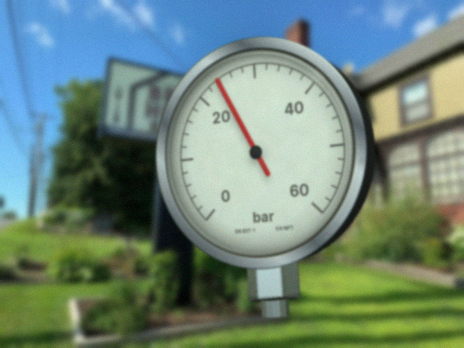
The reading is 24 (bar)
